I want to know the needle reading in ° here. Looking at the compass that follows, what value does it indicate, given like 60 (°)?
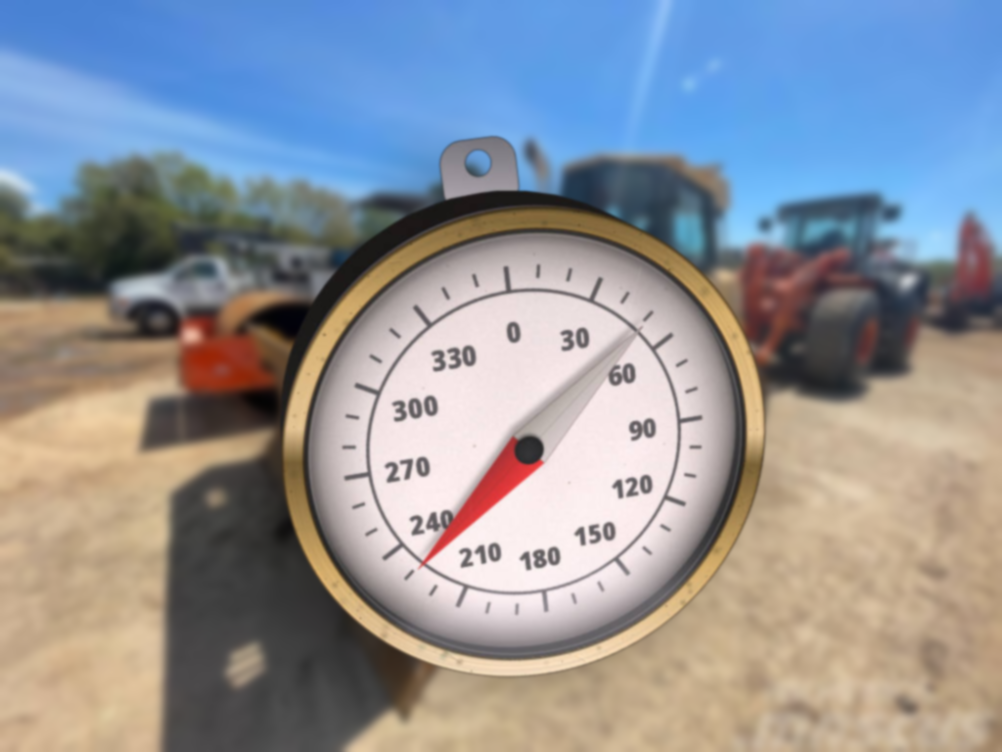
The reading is 230 (°)
